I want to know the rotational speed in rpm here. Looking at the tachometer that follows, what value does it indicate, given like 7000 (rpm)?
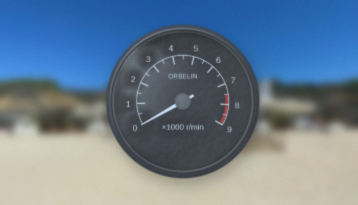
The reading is 0 (rpm)
